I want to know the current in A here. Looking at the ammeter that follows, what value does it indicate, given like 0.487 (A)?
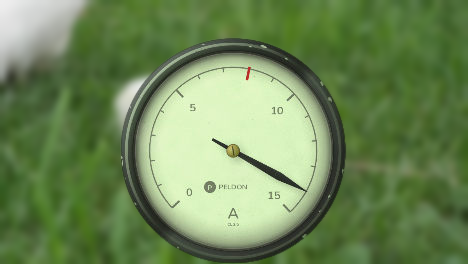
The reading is 14 (A)
